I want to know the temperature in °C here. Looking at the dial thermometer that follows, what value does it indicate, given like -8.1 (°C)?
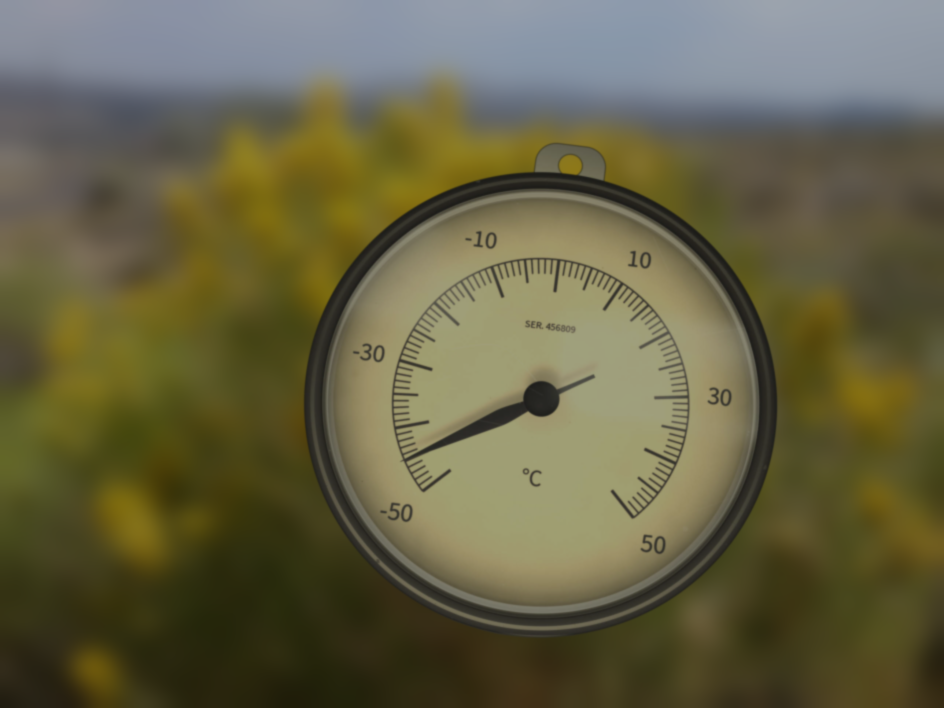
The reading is -45 (°C)
